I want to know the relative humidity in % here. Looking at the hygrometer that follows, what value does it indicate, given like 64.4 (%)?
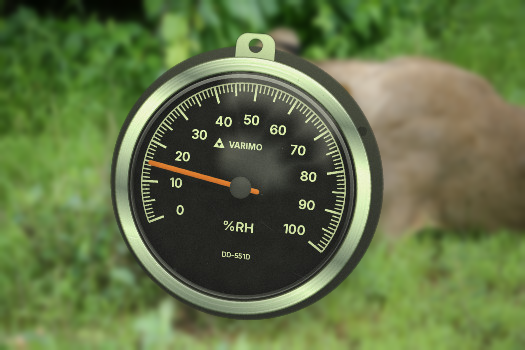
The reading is 15 (%)
